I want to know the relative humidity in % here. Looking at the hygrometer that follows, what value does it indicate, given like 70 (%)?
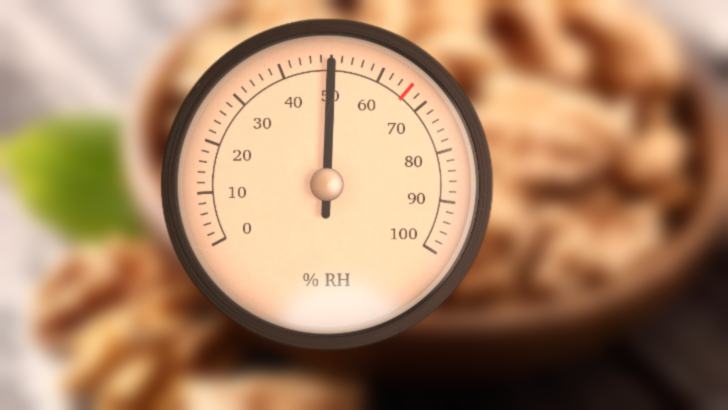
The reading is 50 (%)
